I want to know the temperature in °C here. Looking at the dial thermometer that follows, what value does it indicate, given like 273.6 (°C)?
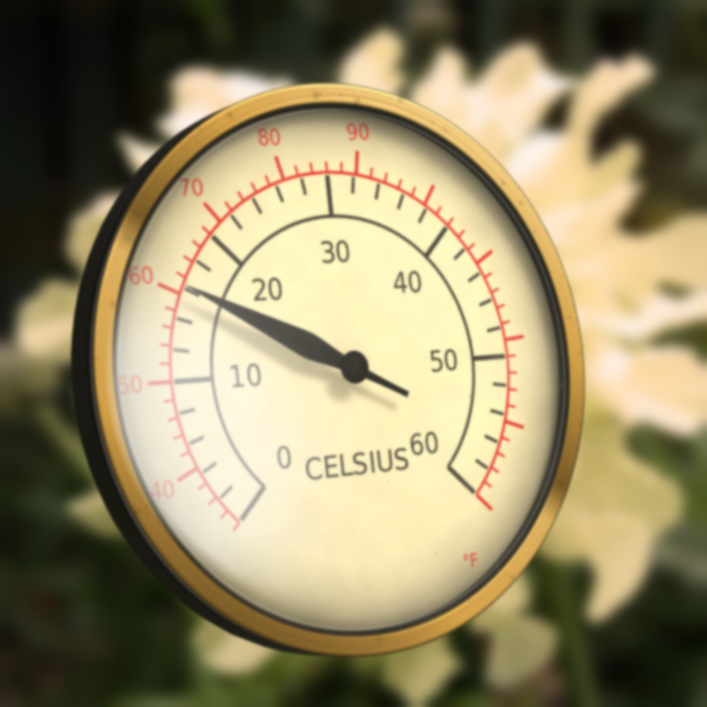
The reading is 16 (°C)
